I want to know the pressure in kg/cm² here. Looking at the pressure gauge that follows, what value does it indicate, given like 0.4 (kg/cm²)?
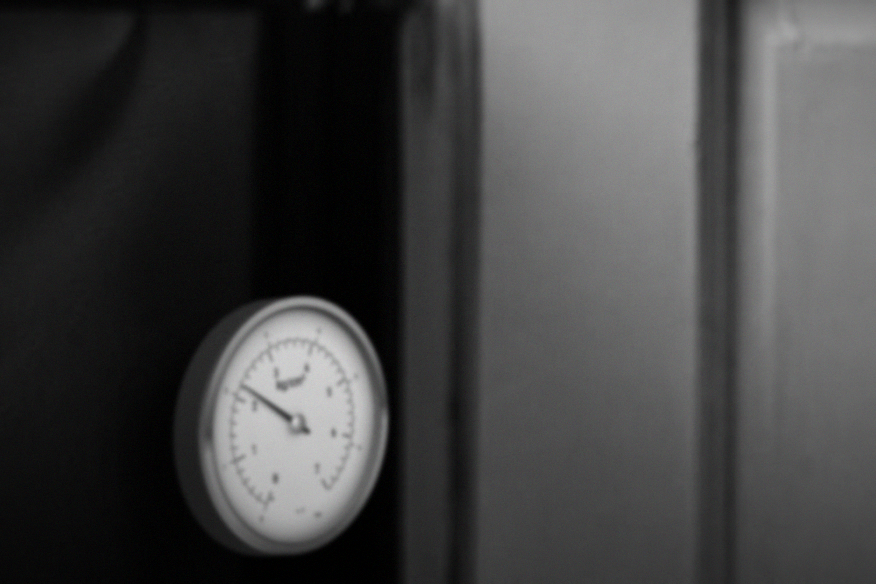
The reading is 2.2 (kg/cm²)
